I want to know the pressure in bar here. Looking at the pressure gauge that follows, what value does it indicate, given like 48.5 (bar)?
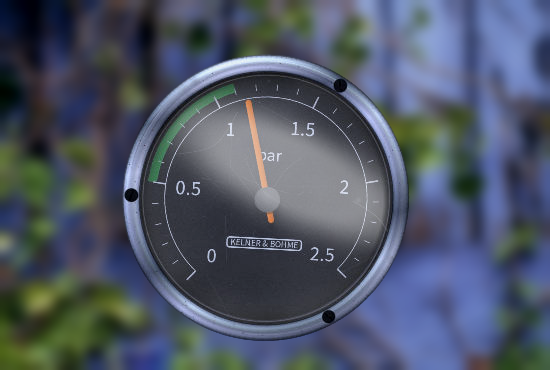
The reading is 1.15 (bar)
